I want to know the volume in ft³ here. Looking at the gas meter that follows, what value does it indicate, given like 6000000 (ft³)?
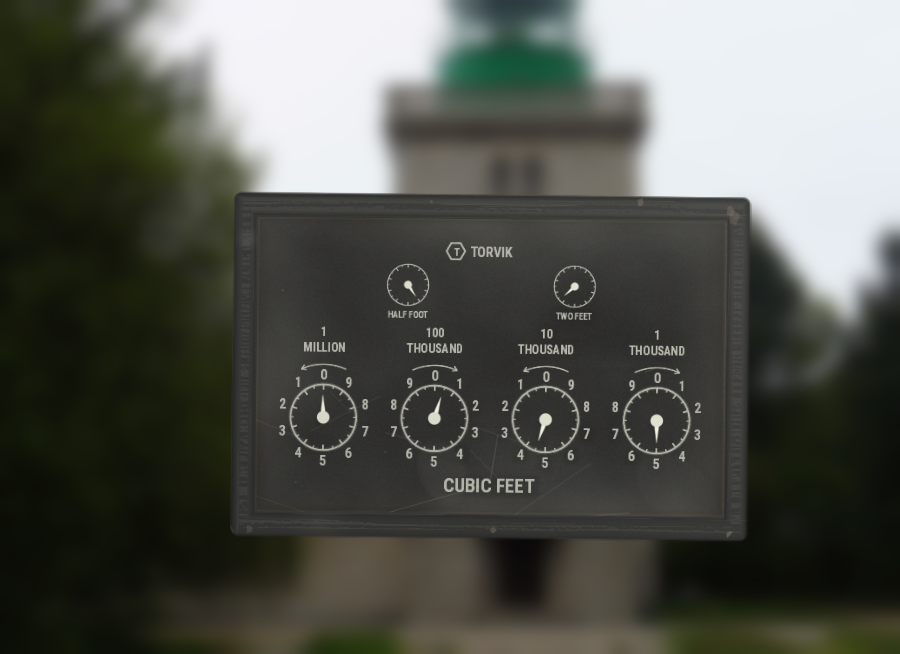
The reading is 4500 (ft³)
